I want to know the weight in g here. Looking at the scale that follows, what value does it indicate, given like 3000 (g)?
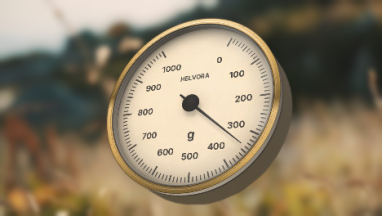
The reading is 340 (g)
